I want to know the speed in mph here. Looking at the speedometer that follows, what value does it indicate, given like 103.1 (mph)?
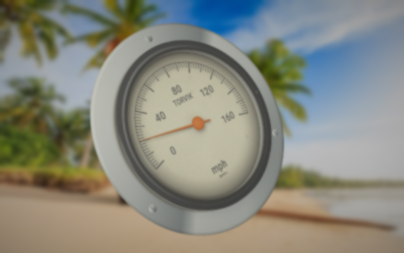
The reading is 20 (mph)
